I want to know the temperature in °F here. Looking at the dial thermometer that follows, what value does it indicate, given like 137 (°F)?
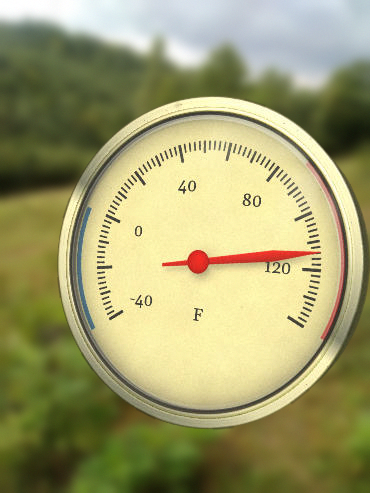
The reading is 114 (°F)
